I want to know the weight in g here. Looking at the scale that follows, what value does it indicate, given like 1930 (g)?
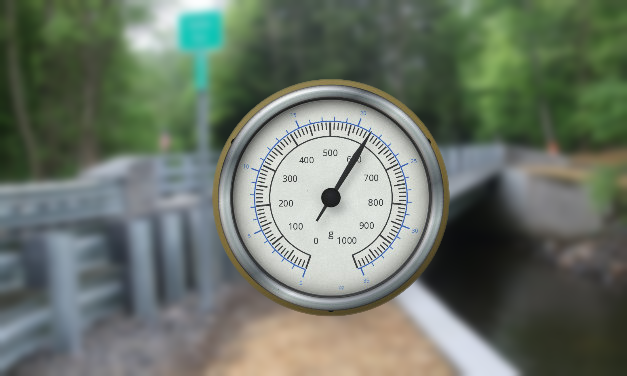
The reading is 600 (g)
